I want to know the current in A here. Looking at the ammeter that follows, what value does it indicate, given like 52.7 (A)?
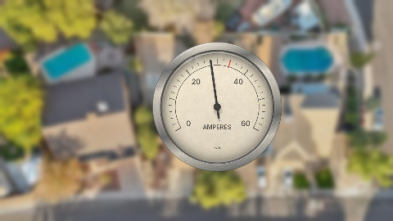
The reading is 28 (A)
